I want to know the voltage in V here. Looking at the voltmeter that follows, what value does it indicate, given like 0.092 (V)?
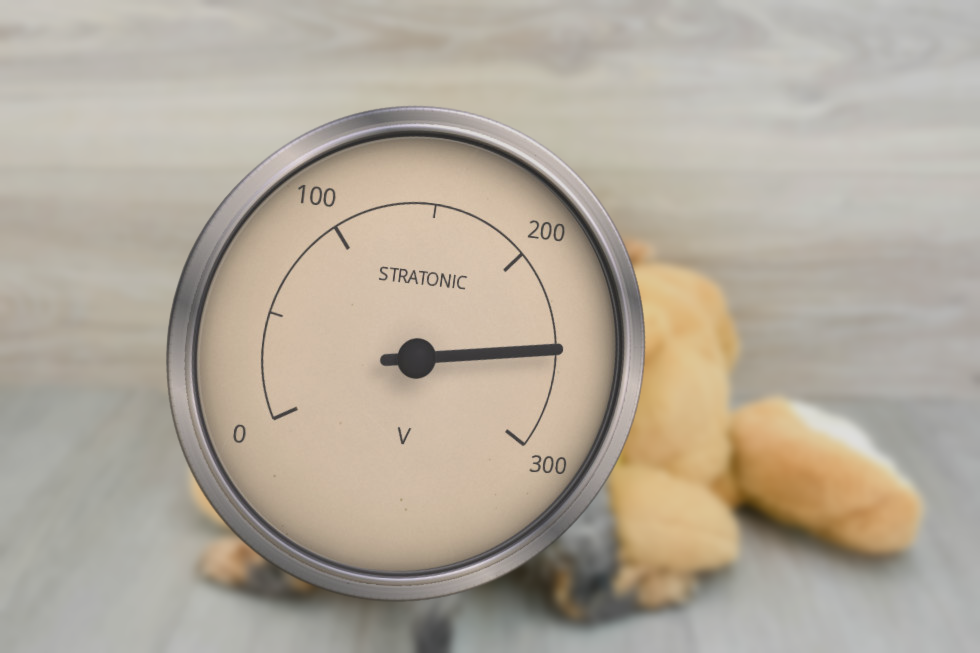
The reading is 250 (V)
